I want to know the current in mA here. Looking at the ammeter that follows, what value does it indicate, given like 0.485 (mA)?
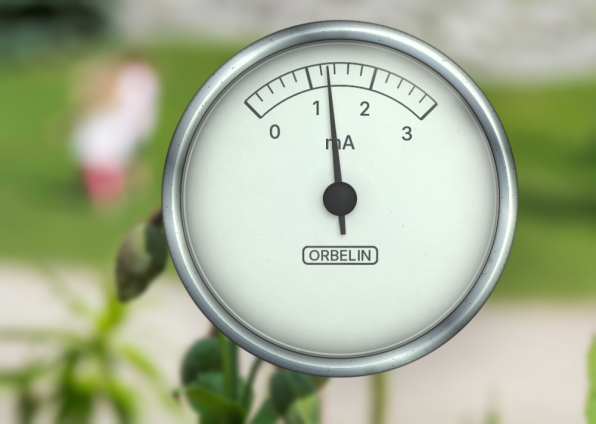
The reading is 1.3 (mA)
